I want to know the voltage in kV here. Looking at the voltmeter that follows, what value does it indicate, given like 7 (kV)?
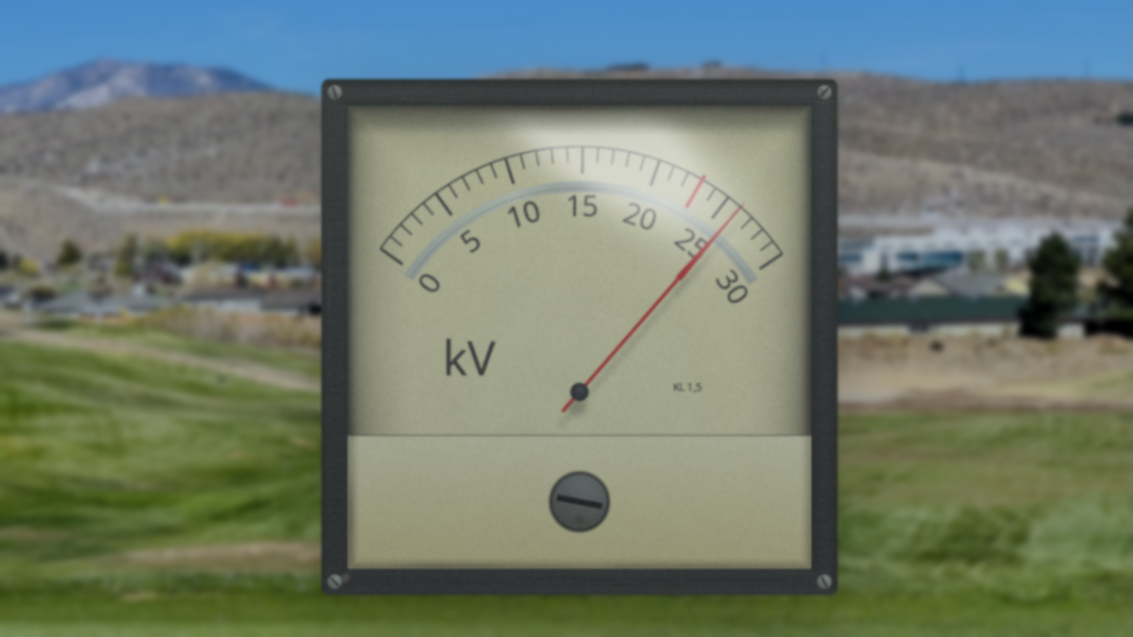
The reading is 26 (kV)
